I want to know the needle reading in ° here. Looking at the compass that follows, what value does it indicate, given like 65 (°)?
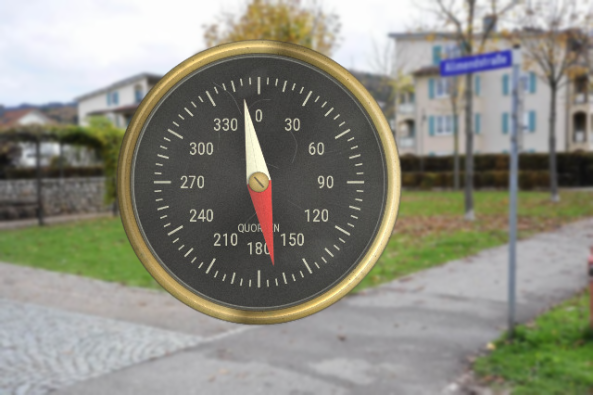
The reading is 170 (°)
